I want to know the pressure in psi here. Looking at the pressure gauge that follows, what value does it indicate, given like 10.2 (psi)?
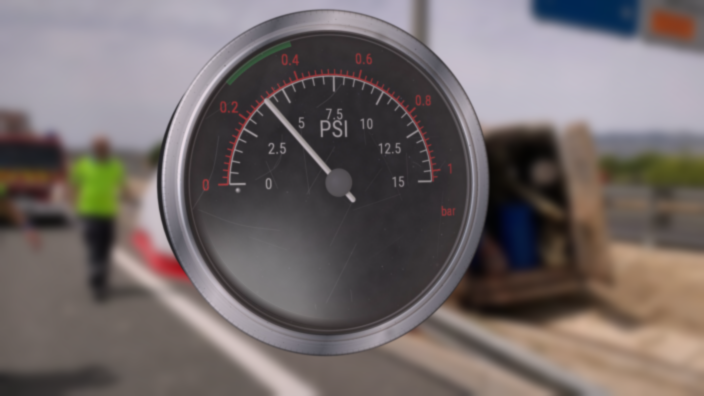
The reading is 4 (psi)
